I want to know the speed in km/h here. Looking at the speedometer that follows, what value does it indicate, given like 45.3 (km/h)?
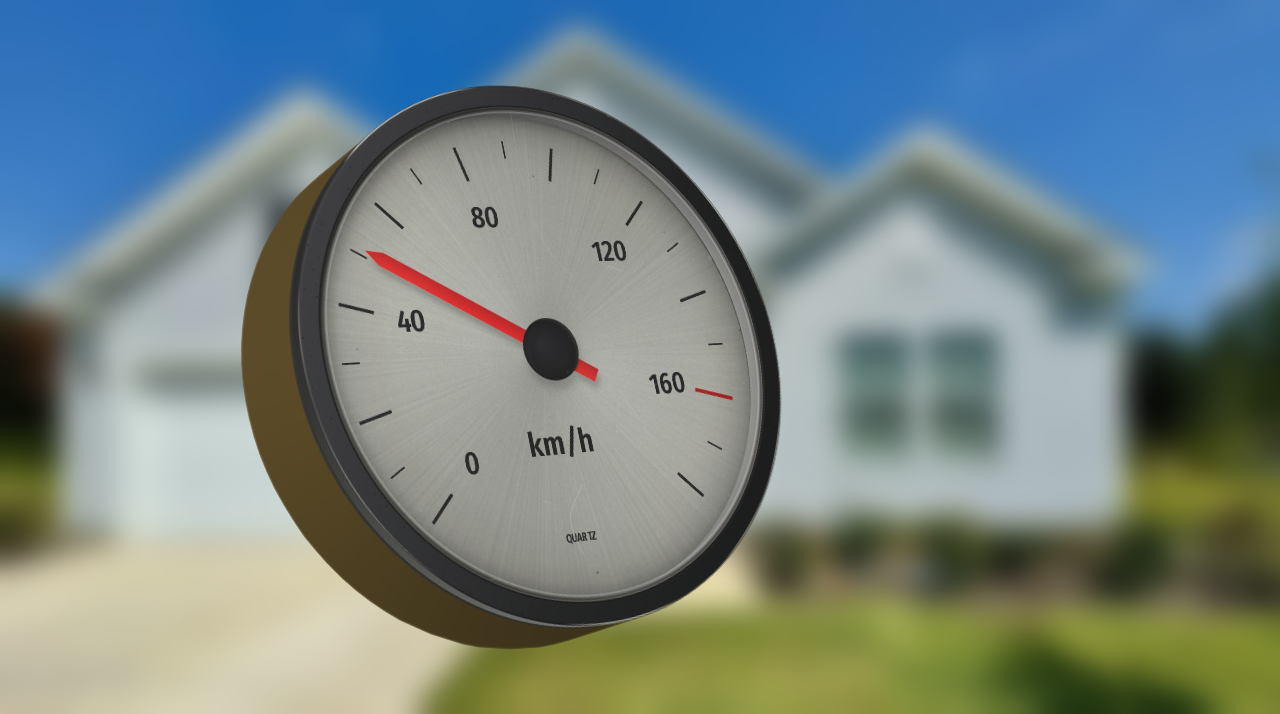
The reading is 50 (km/h)
